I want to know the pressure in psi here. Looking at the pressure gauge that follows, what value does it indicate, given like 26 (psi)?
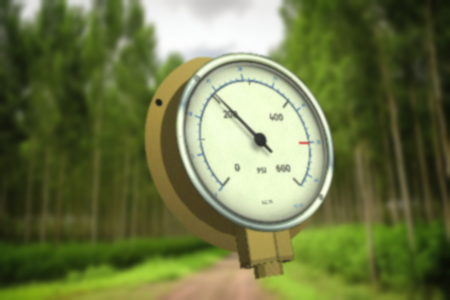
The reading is 200 (psi)
